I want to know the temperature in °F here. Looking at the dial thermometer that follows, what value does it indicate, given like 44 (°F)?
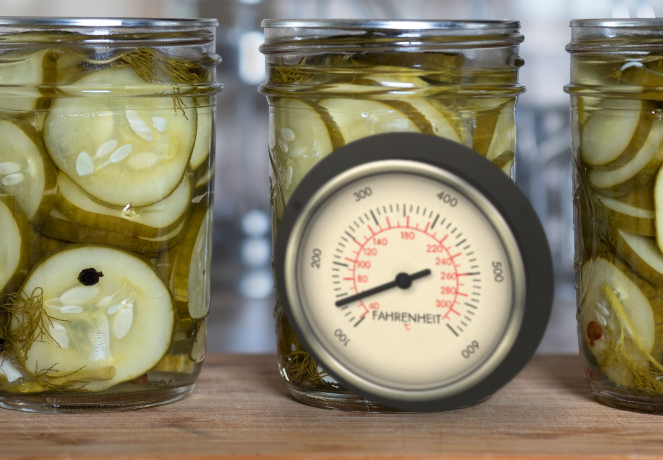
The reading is 140 (°F)
